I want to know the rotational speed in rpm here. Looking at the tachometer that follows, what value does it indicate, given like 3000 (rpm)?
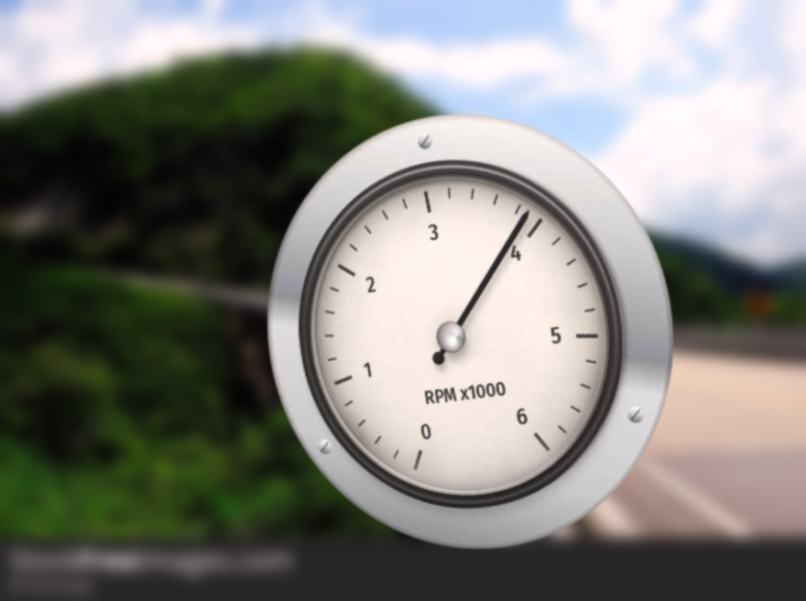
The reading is 3900 (rpm)
